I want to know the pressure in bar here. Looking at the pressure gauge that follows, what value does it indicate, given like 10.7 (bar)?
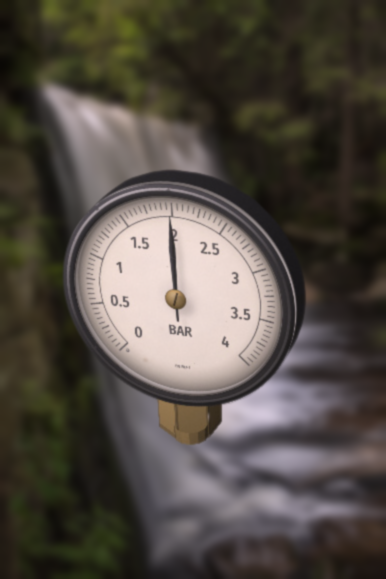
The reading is 2 (bar)
